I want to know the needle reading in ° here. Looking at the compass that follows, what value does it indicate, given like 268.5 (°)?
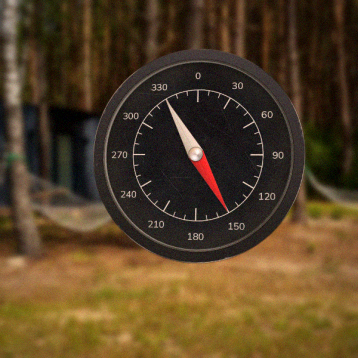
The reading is 150 (°)
